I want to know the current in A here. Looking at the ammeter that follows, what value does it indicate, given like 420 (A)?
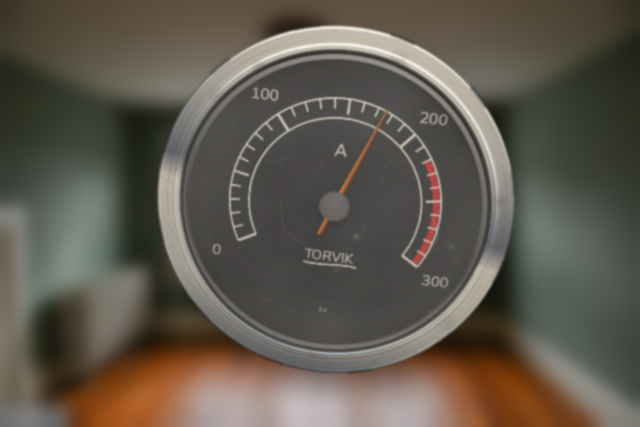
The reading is 175 (A)
